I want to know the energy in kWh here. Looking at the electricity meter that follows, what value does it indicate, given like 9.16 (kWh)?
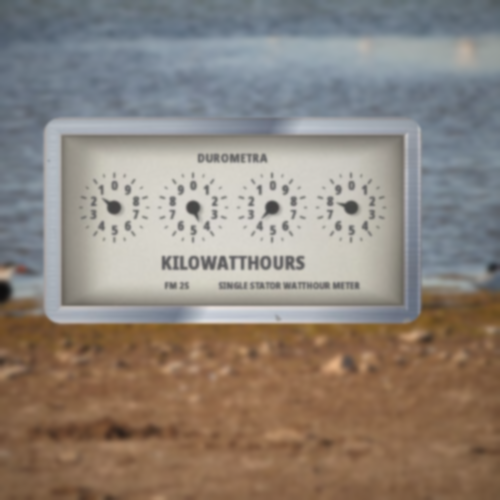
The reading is 1438 (kWh)
